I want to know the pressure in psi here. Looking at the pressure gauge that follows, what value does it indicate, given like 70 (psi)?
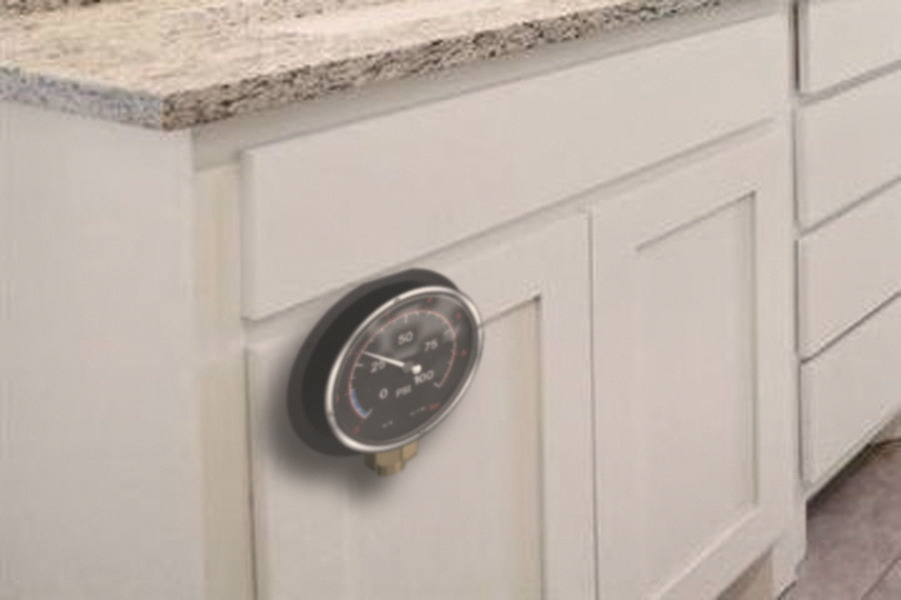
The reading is 30 (psi)
